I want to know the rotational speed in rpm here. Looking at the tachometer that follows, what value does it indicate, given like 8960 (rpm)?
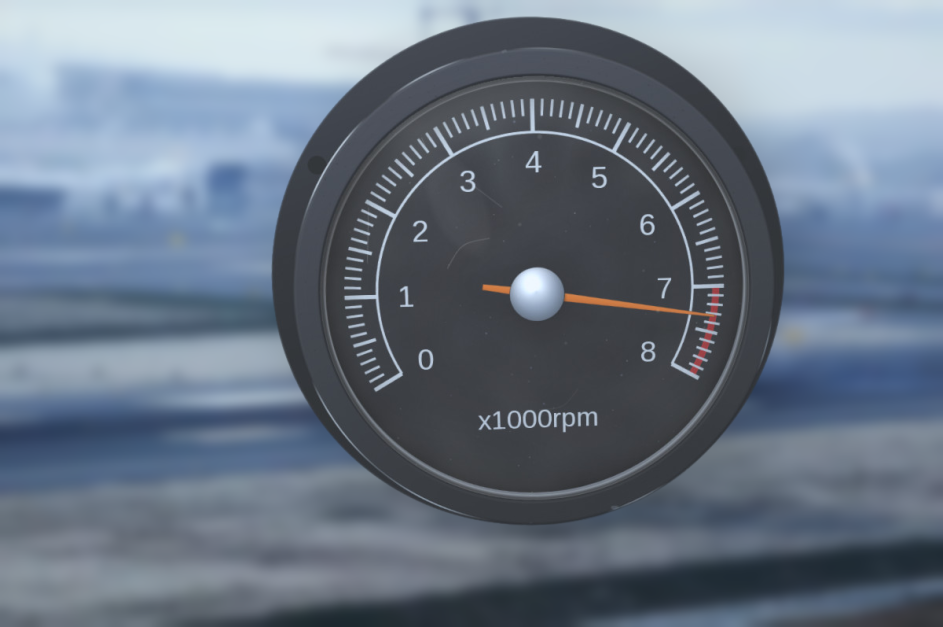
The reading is 7300 (rpm)
